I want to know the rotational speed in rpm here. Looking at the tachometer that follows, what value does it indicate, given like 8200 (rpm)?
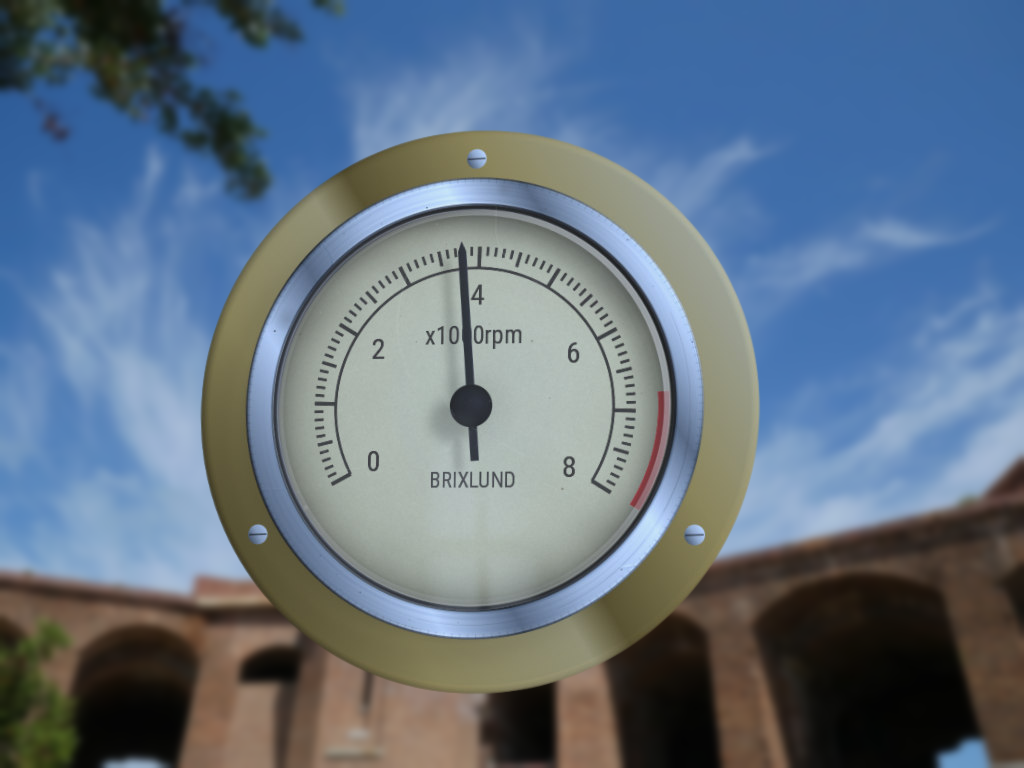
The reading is 3800 (rpm)
